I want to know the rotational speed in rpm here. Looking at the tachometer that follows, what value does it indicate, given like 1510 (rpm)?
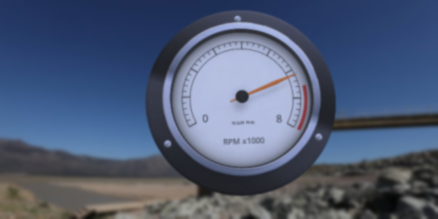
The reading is 6200 (rpm)
